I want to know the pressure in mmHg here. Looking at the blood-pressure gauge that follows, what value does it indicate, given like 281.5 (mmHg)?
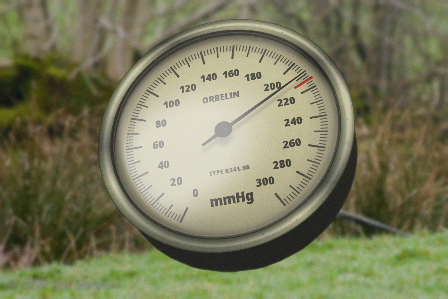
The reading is 210 (mmHg)
